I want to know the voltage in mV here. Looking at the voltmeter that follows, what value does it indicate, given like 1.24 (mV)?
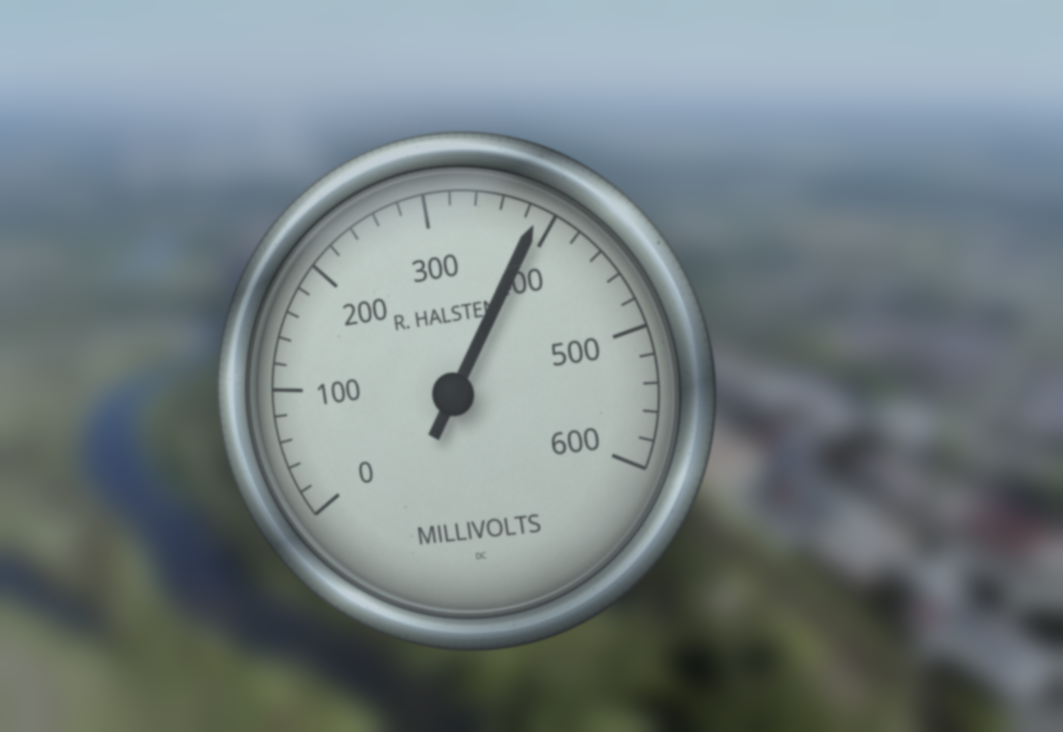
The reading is 390 (mV)
